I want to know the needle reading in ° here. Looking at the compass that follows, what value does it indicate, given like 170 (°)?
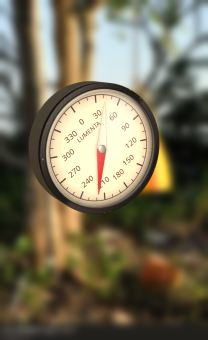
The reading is 220 (°)
